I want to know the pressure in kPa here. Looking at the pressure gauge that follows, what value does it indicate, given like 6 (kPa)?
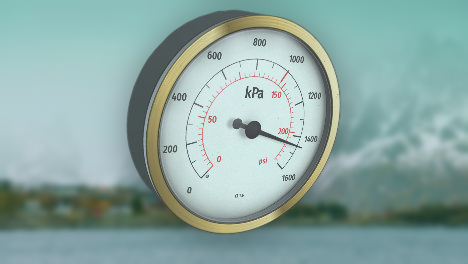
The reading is 1450 (kPa)
